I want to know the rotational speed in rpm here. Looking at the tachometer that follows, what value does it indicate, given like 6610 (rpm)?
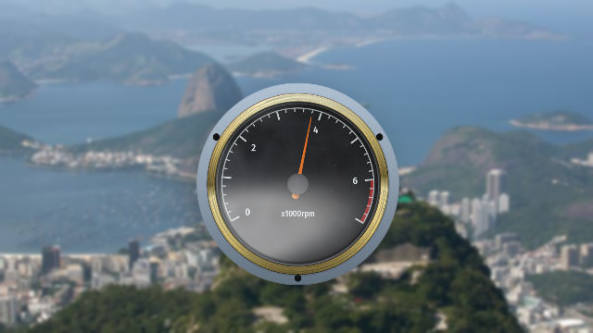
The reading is 3800 (rpm)
